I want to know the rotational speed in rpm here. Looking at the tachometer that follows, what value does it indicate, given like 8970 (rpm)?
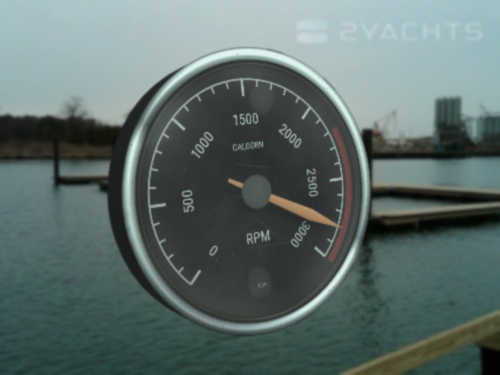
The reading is 2800 (rpm)
